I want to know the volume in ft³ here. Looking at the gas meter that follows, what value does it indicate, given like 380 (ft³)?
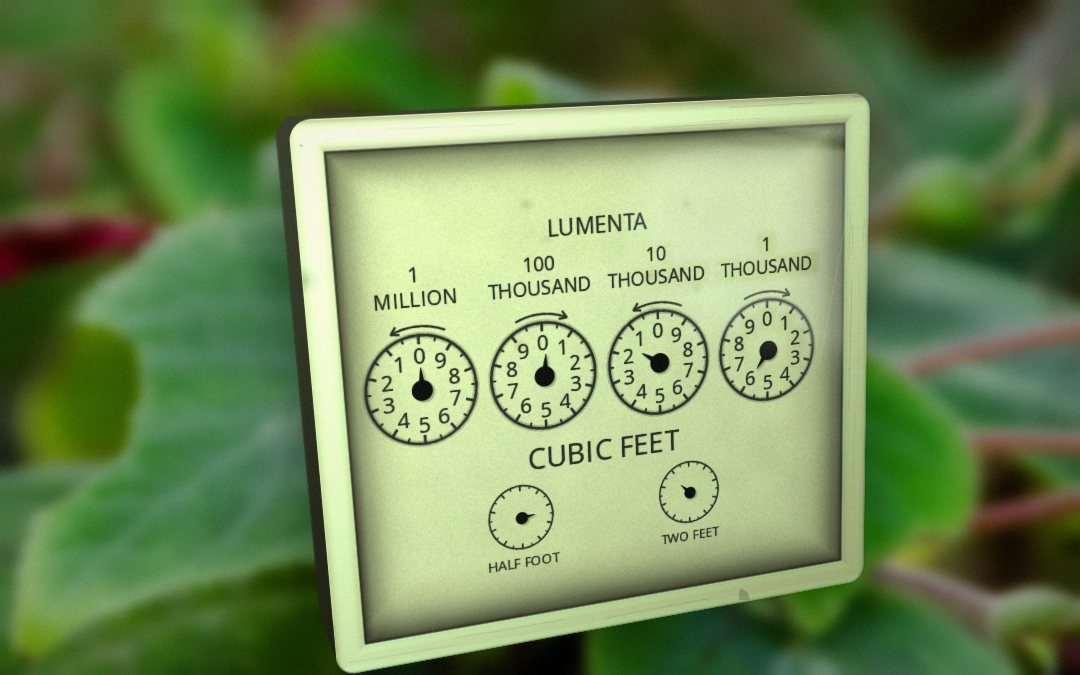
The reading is 1600 (ft³)
